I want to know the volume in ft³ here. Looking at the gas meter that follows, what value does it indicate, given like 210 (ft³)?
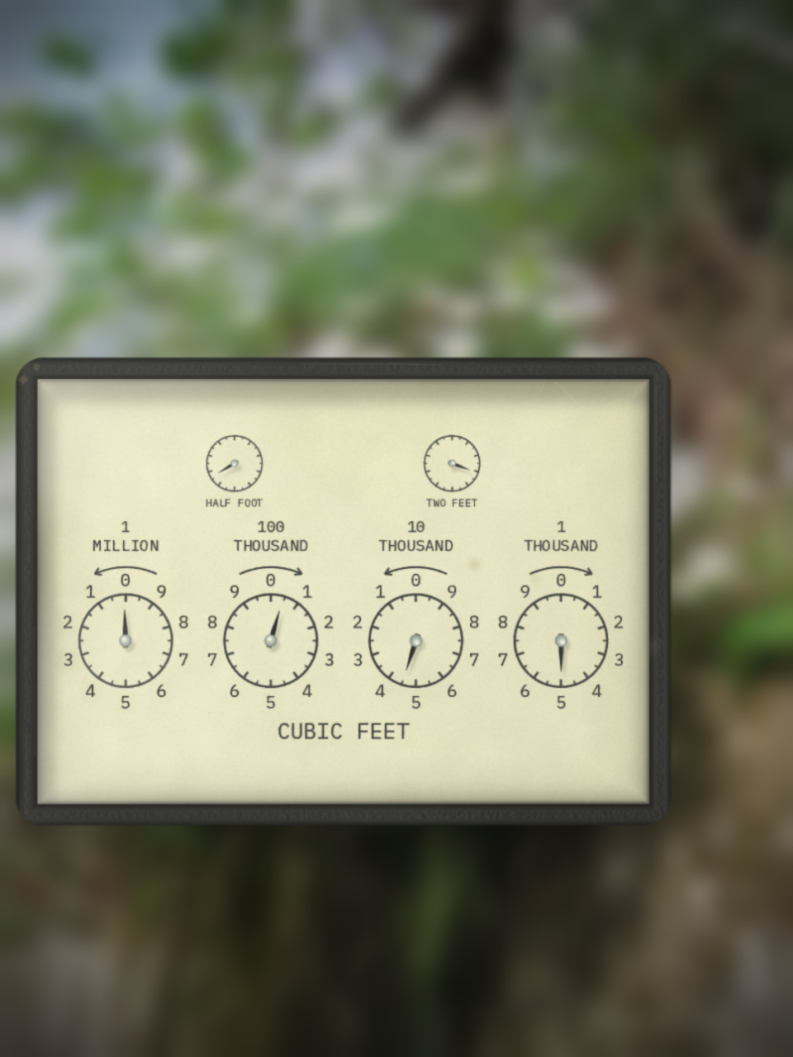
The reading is 4500 (ft³)
